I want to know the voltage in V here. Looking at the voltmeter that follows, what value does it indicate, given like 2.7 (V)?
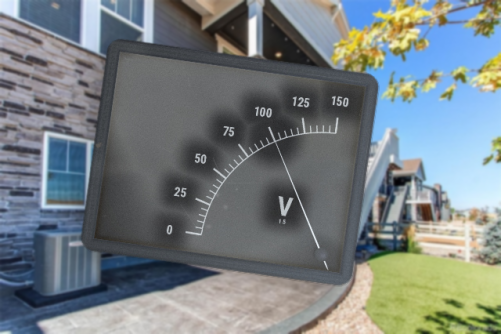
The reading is 100 (V)
